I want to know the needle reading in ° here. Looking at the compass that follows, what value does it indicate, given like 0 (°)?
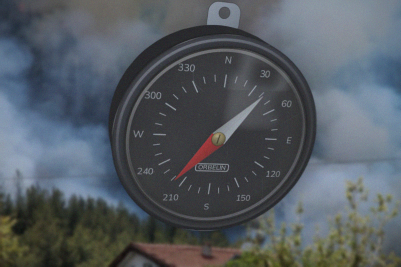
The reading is 220 (°)
